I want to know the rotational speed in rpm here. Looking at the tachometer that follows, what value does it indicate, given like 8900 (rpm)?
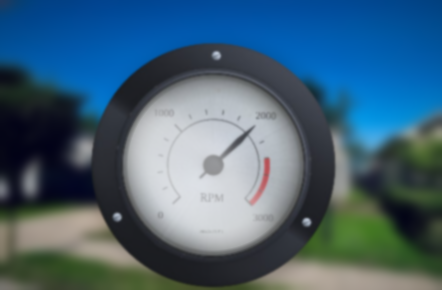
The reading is 2000 (rpm)
